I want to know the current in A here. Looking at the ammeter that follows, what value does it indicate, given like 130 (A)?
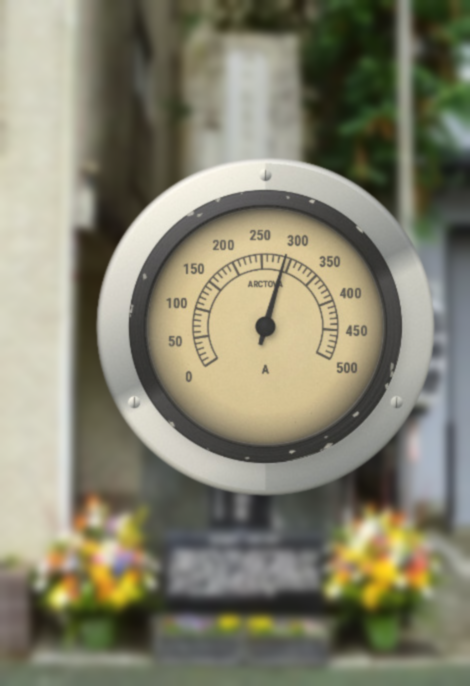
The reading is 290 (A)
